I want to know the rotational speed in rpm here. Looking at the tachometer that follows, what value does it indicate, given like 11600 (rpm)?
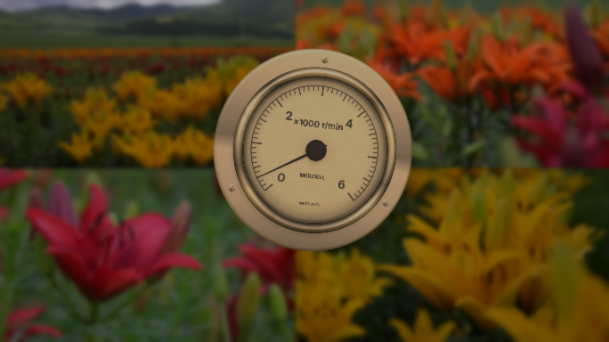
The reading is 300 (rpm)
